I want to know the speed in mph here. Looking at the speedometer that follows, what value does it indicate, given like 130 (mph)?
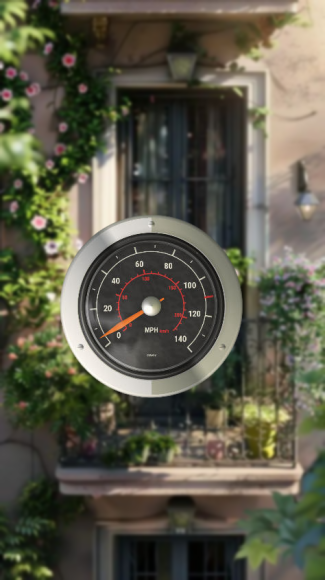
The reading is 5 (mph)
